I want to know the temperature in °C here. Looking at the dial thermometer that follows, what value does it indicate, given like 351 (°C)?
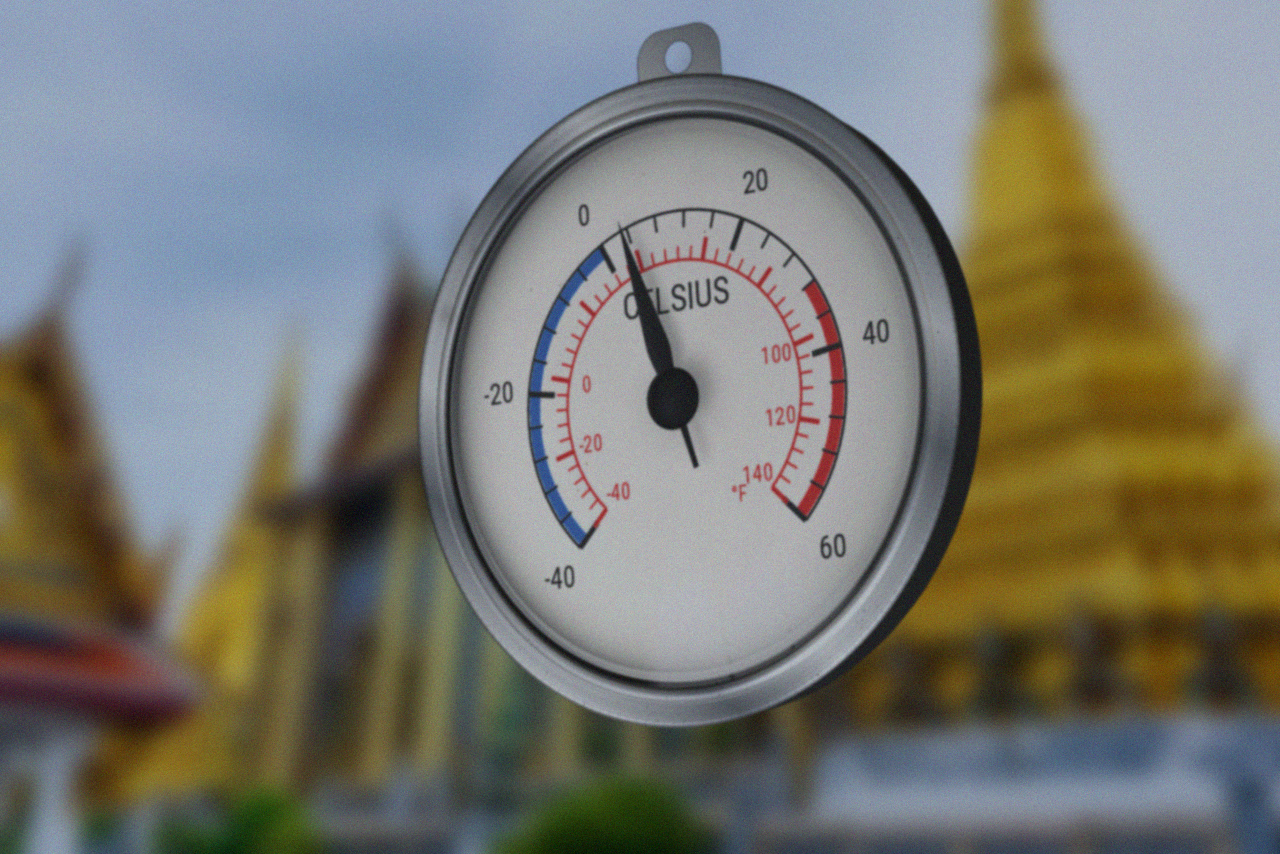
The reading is 4 (°C)
